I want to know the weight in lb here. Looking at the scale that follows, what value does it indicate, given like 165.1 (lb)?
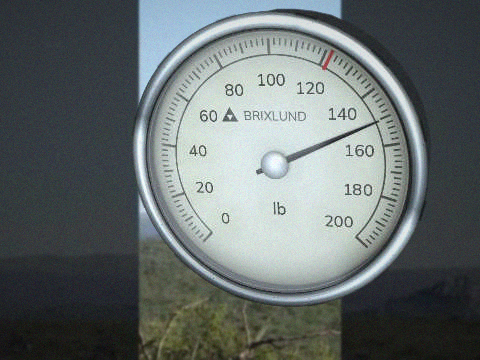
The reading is 150 (lb)
